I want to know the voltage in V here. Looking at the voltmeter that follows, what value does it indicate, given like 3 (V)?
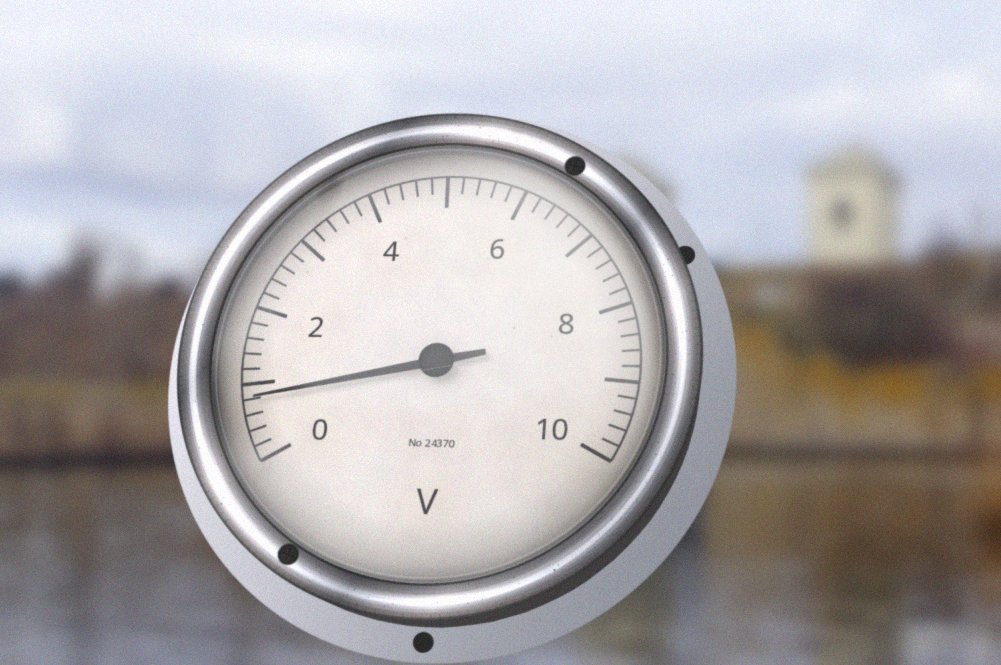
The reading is 0.8 (V)
